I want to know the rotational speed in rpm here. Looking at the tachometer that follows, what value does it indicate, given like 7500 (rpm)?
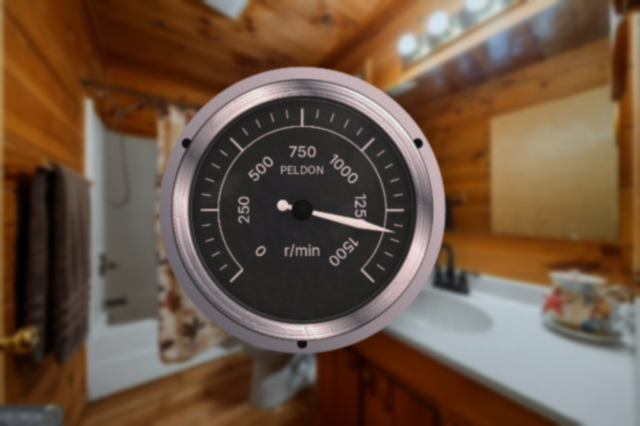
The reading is 1325 (rpm)
